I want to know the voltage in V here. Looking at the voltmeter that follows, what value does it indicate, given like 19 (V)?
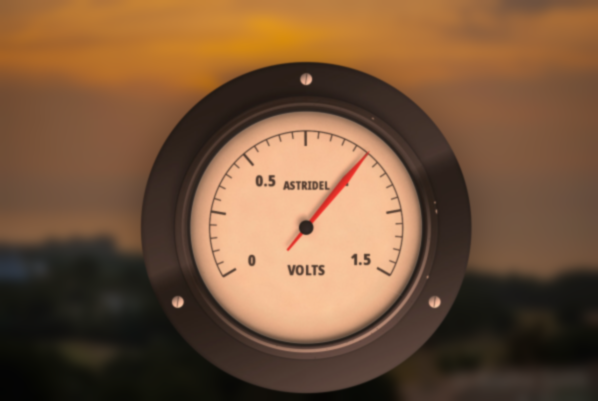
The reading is 1 (V)
